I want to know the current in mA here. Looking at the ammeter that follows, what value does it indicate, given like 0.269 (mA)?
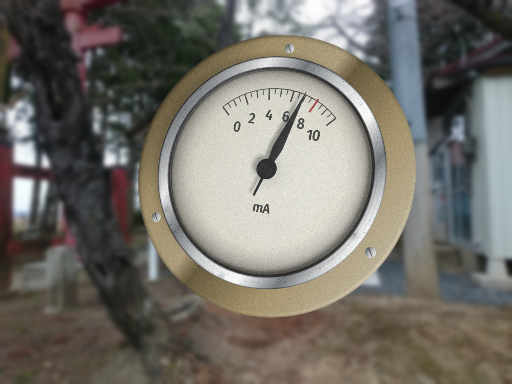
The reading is 7 (mA)
